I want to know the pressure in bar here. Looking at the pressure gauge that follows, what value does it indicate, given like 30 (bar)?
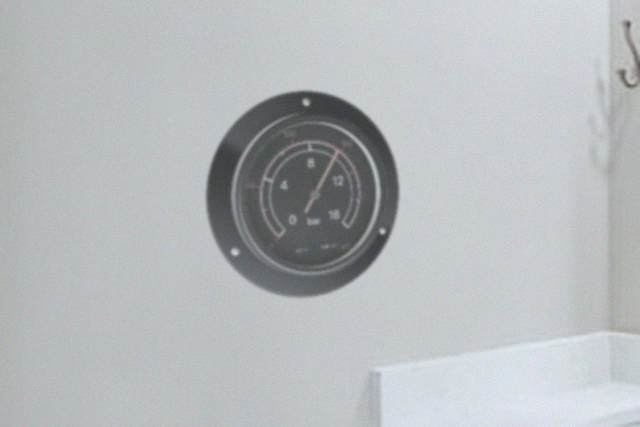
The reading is 10 (bar)
